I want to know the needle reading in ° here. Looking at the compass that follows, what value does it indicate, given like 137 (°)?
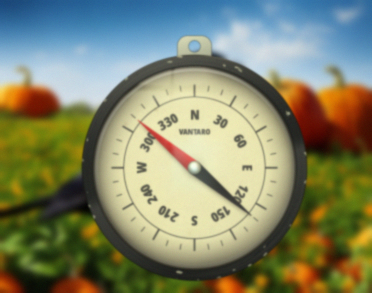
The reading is 310 (°)
